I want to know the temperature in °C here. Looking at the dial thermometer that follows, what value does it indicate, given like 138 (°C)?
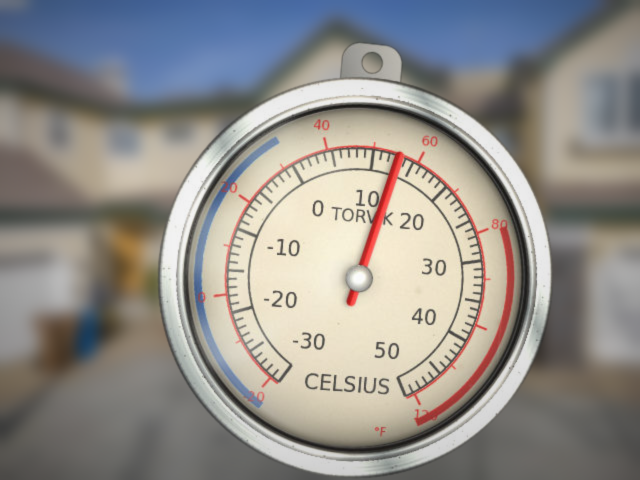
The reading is 13 (°C)
